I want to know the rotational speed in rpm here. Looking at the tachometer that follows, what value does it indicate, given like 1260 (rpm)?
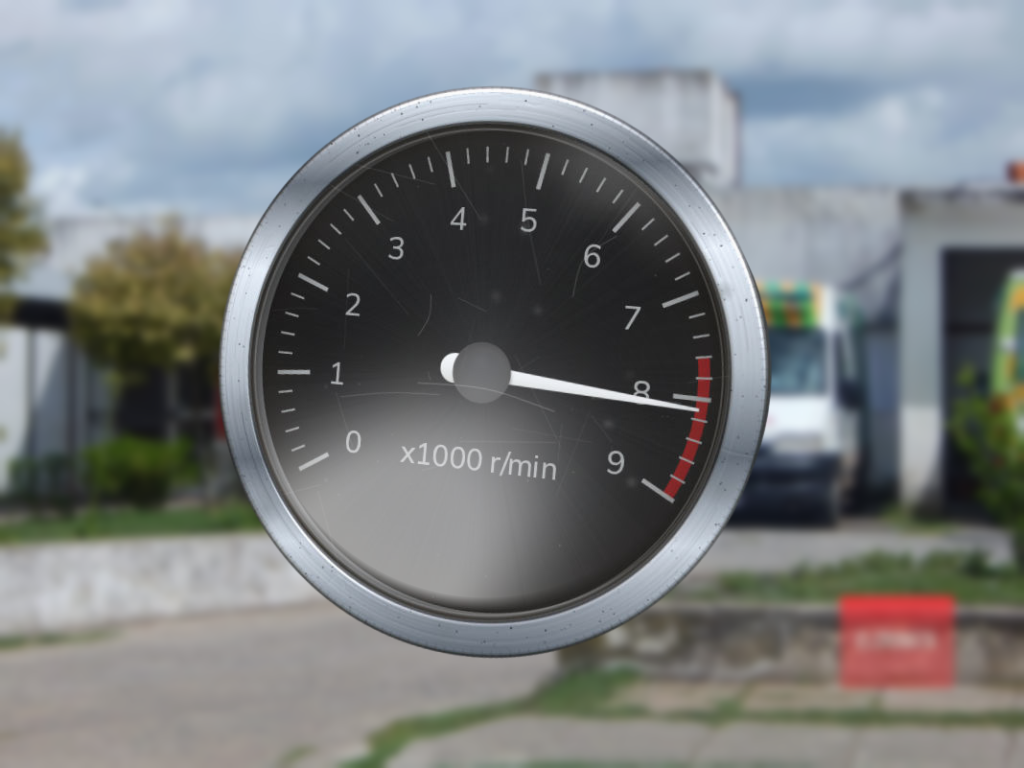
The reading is 8100 (rpm)
